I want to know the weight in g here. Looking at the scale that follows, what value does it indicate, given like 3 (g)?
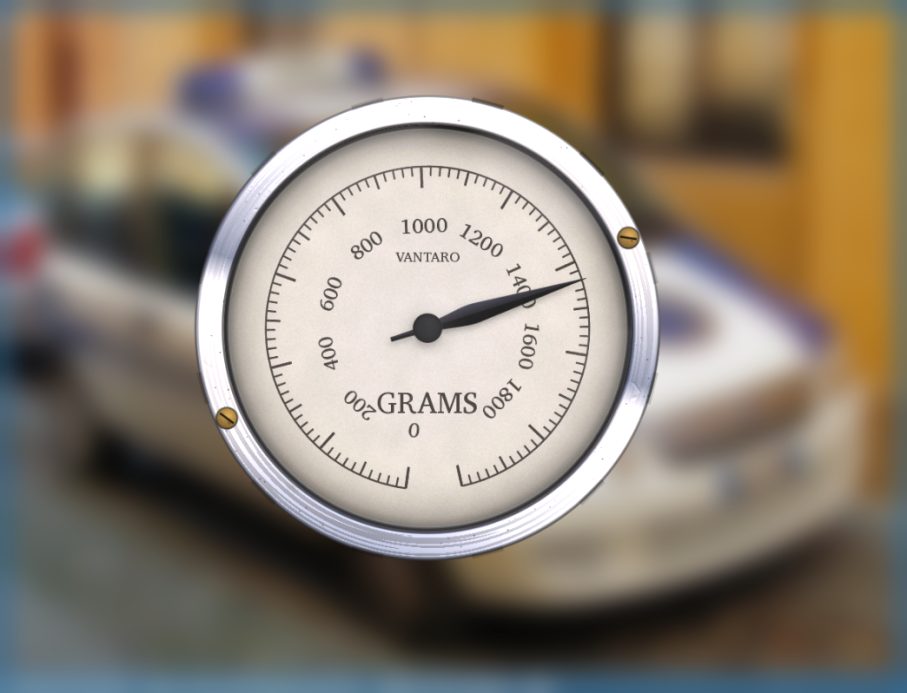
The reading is 1440 (g)
